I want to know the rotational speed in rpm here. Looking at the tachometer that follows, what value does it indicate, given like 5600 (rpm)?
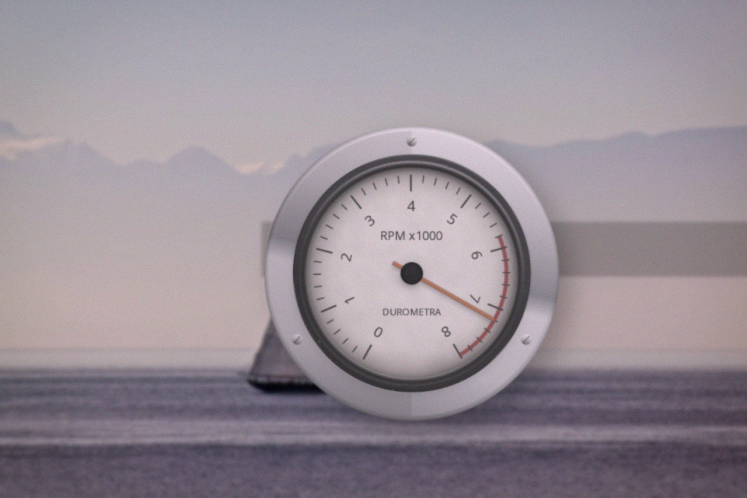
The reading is 7200 (rpm)
